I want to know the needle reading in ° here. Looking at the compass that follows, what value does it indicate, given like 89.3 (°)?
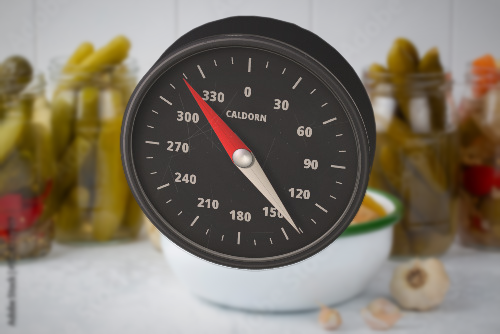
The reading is 320 (°)
